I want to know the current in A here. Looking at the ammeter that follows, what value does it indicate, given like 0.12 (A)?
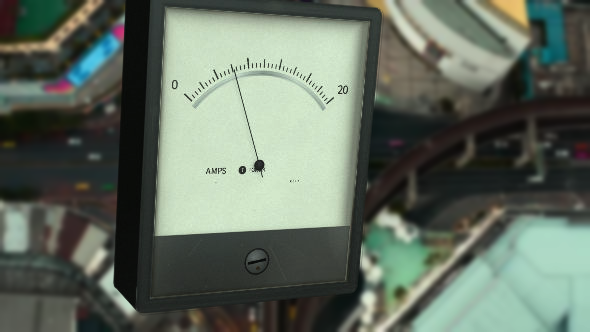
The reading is 6 (A)
